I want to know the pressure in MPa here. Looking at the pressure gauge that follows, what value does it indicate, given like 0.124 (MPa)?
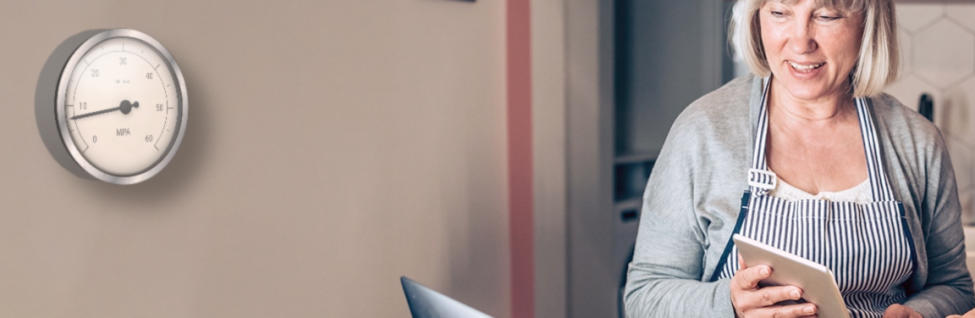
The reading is 7.5 (MPa)
